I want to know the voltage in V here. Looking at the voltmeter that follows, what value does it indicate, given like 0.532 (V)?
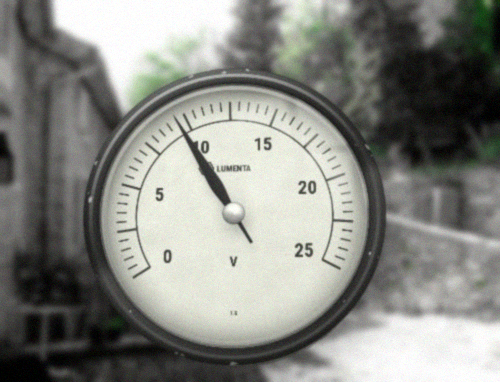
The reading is 9.5 (V)
